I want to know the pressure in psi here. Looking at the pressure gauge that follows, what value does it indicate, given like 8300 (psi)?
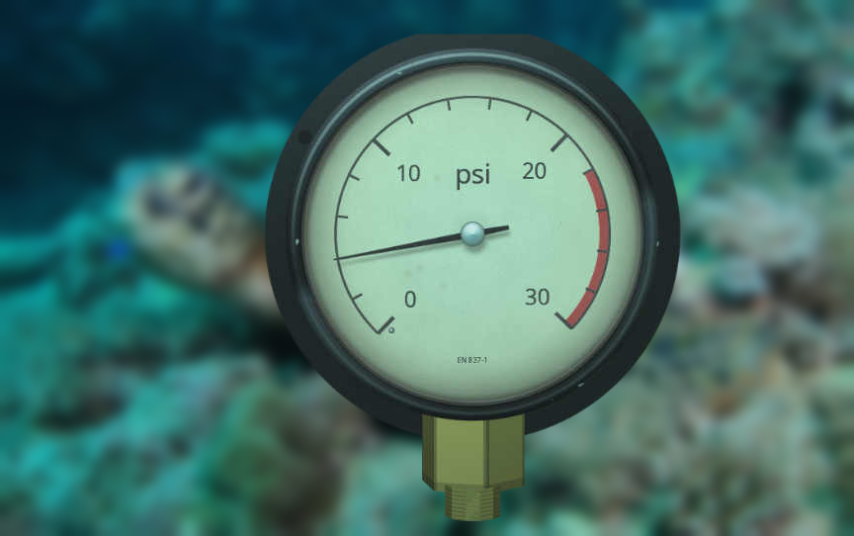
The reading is 4 (psi)
